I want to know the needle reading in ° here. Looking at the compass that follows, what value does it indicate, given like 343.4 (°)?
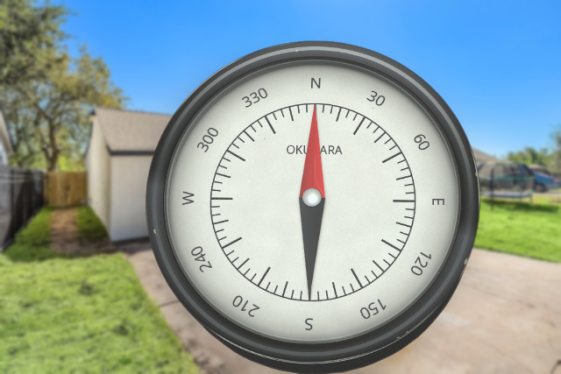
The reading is 0 (°)
